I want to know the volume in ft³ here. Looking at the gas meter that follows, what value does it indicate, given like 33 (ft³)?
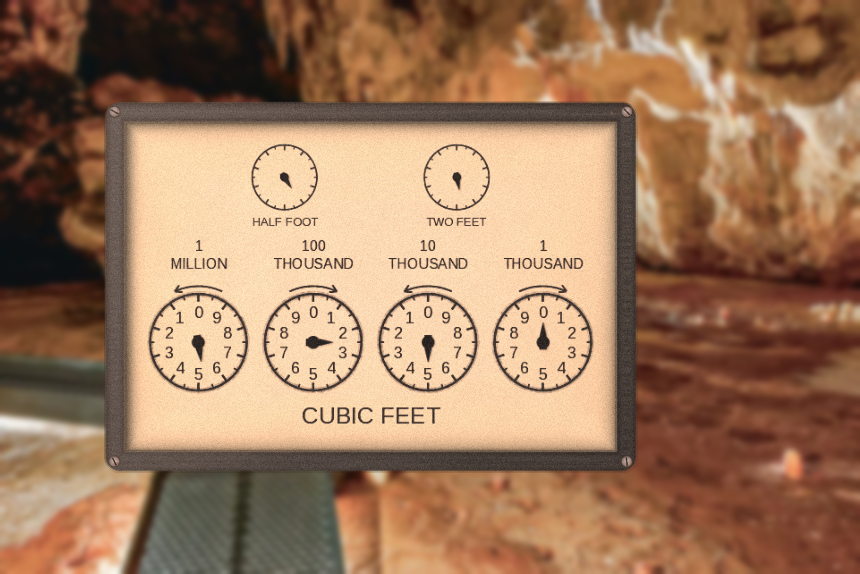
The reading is 525000 (ft³)
